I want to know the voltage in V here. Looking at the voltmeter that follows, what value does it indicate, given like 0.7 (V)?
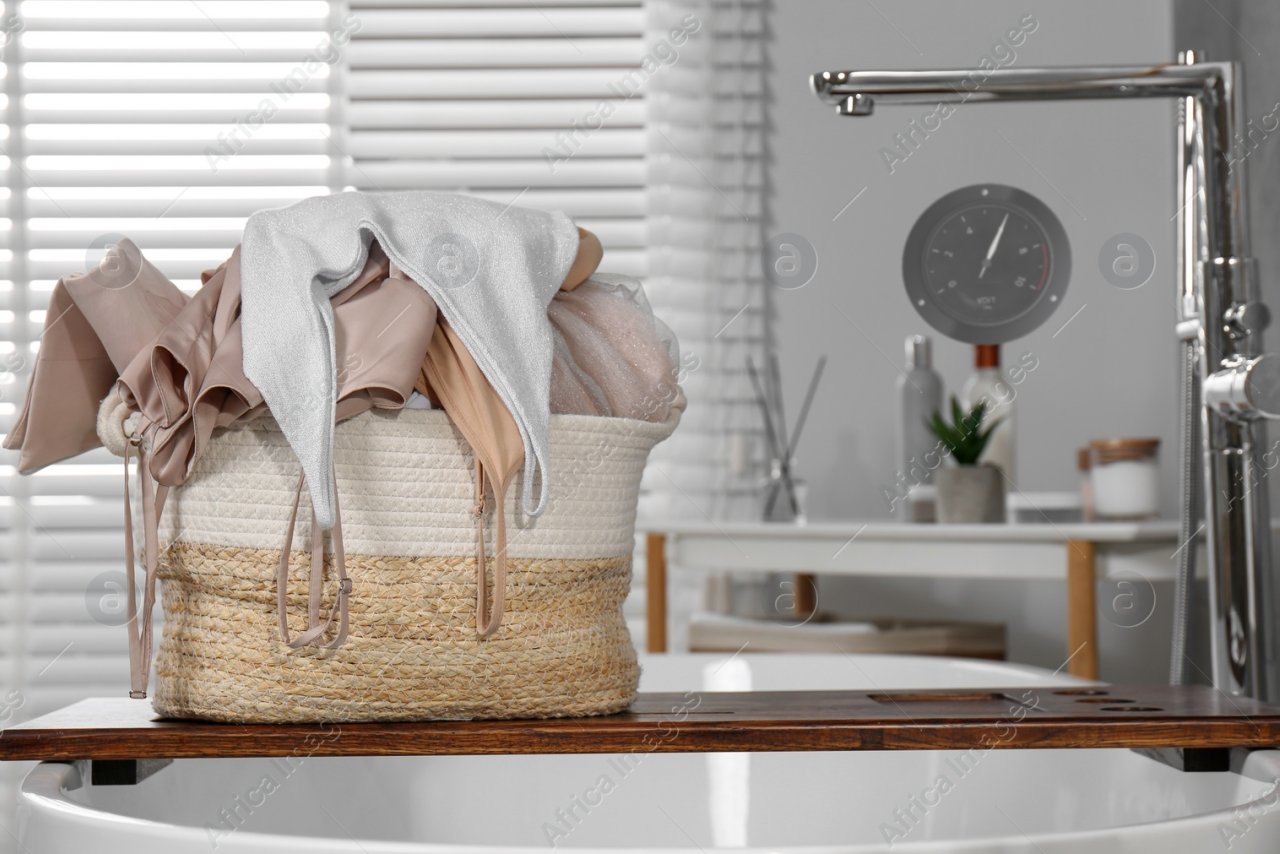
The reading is 6 (V)
